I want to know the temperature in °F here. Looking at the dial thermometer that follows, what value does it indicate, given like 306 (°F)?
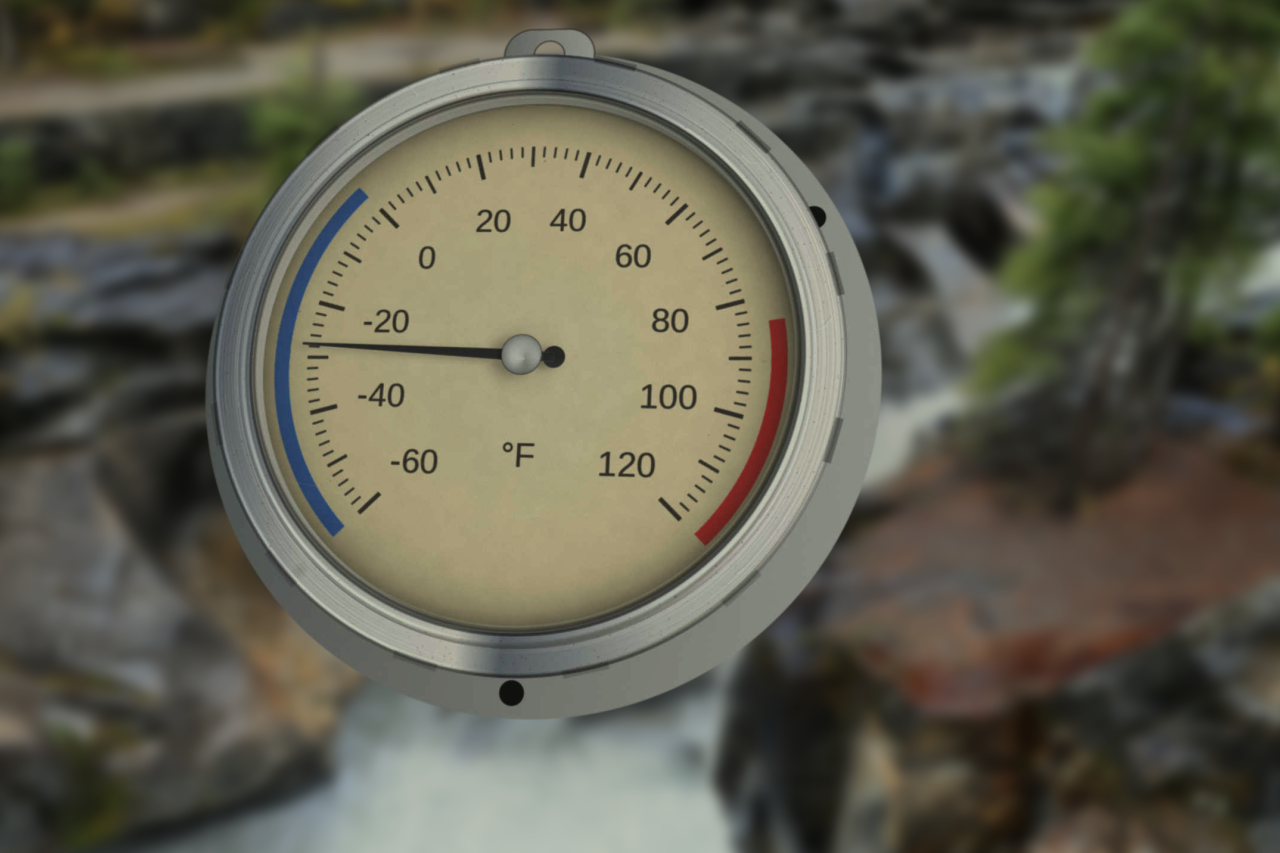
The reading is -28 (°F)
